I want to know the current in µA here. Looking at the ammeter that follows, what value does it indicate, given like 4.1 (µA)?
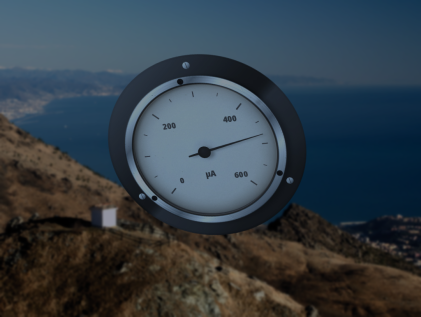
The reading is 475 (µA)
